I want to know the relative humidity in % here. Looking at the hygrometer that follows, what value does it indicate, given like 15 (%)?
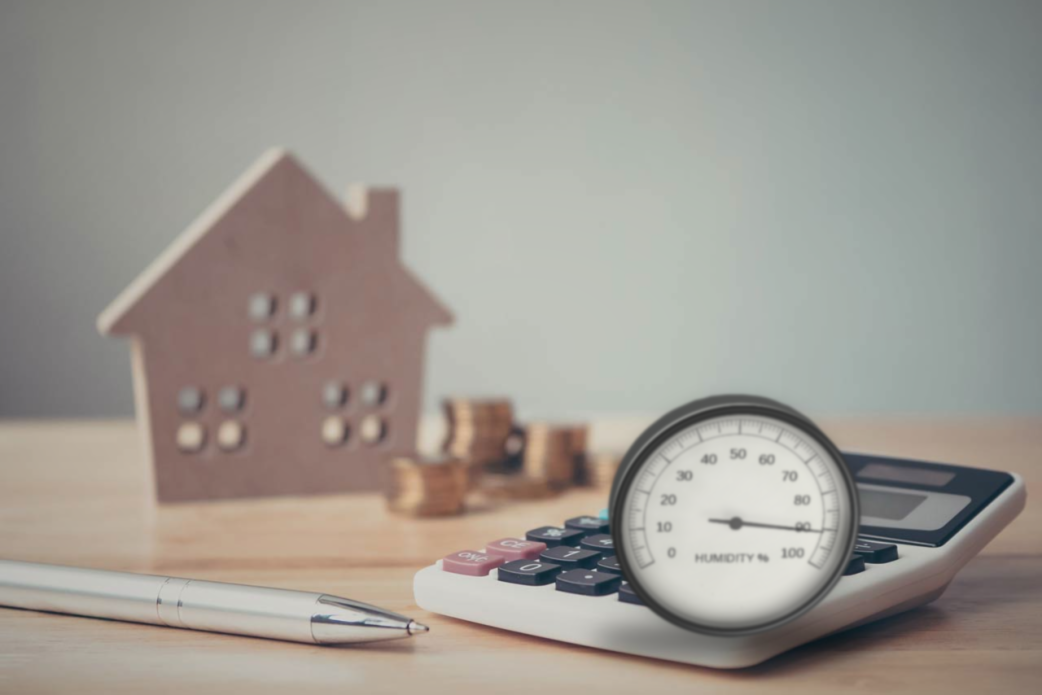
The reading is 90 (%)
